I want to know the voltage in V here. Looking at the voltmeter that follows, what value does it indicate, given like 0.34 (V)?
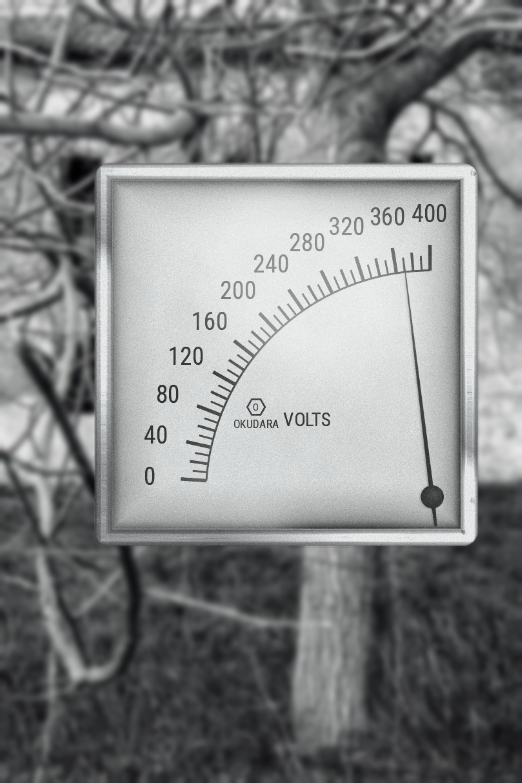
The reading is 370 (V)
